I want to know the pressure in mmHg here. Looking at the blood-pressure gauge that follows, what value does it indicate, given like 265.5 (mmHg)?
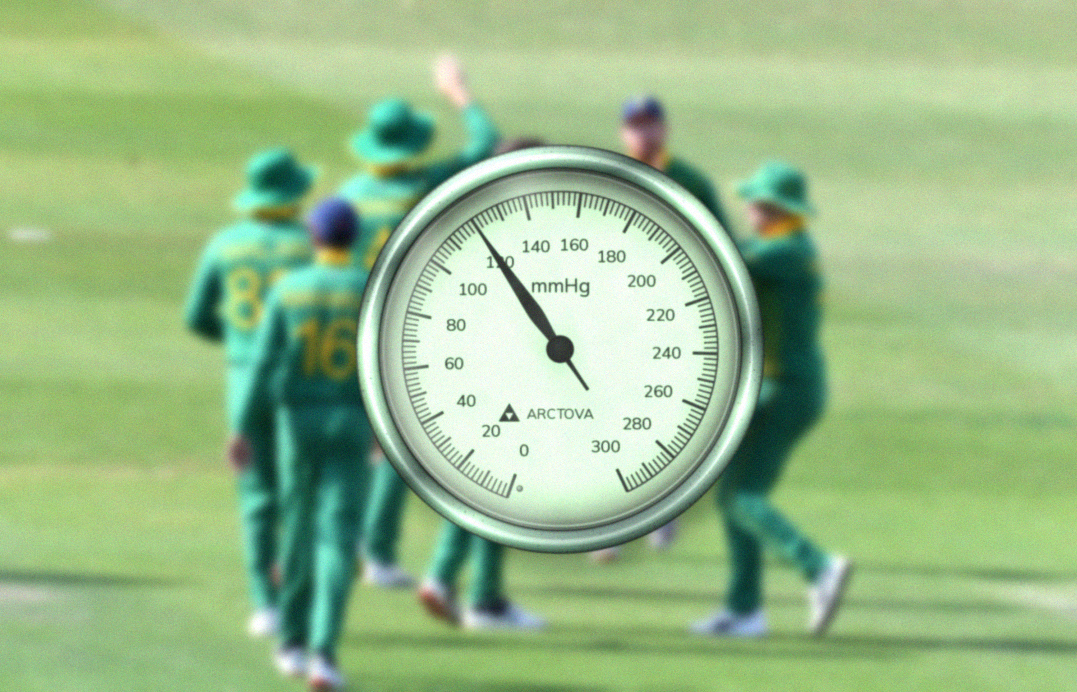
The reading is 120 (mmHg)
